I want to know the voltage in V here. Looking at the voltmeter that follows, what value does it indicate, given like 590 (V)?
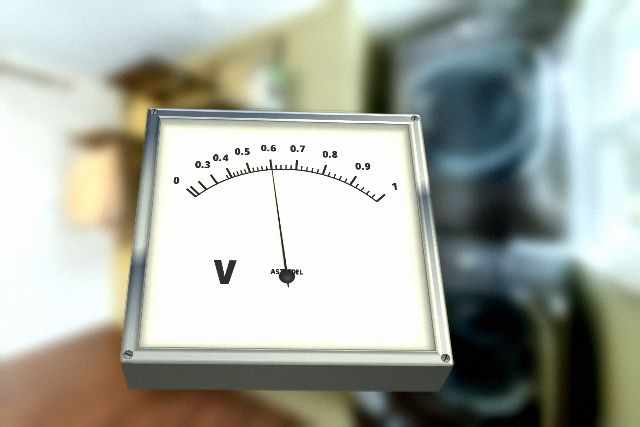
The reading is 0.6 (V)
